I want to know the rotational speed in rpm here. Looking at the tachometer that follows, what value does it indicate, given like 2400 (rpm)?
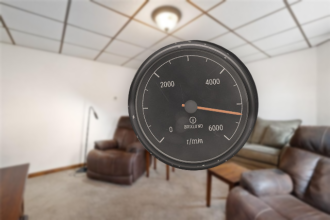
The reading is 5250 (rpm)
